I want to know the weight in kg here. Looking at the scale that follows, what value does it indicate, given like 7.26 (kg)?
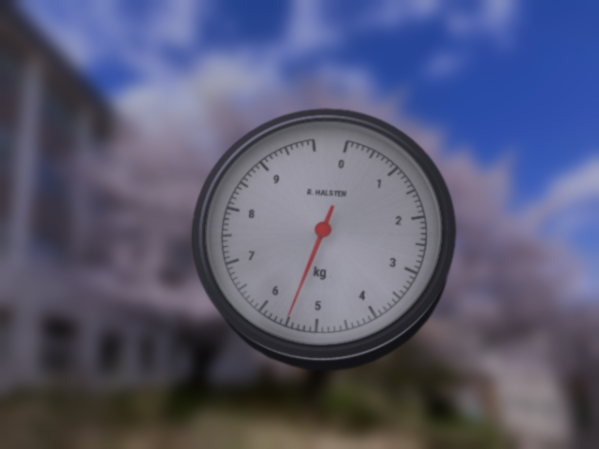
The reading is 5.5 (kg)
